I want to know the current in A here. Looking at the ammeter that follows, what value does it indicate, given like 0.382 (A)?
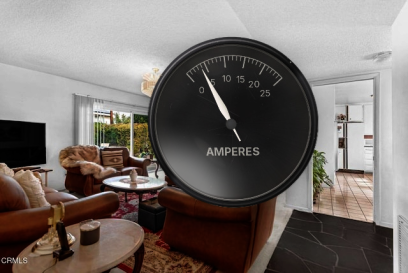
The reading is 4 (A)
